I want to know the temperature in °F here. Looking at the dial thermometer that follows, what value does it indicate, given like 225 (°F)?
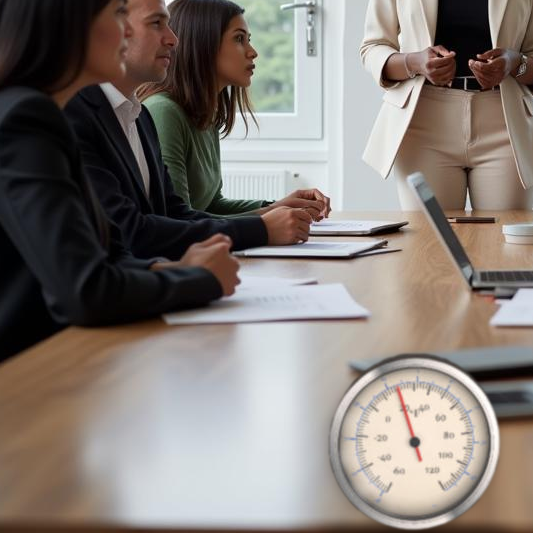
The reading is 20 (°F)
